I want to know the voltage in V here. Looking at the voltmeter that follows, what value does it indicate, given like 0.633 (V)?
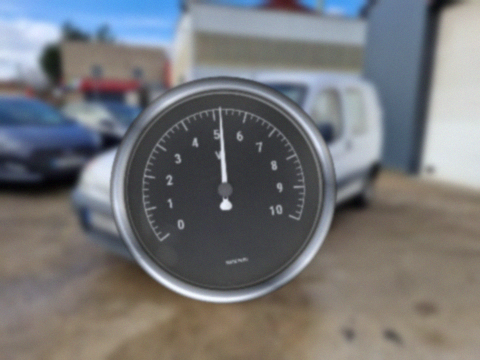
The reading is 5.2 (V)
